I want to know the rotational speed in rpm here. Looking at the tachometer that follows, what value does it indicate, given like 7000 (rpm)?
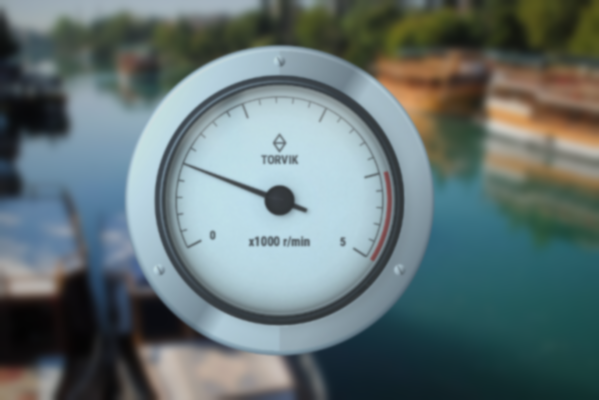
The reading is 1000 (rpm)
